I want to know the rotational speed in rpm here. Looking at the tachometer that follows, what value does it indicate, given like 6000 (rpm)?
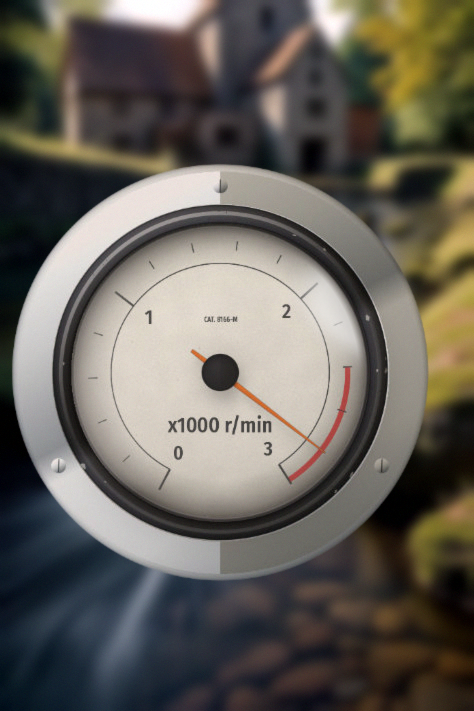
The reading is 2800 (rpm)
